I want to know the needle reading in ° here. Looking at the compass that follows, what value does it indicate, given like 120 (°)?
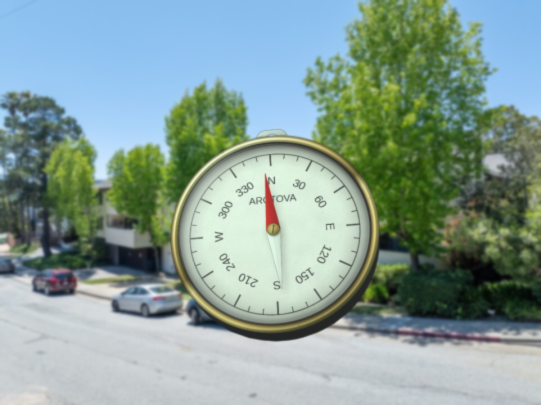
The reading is 355 (°)
